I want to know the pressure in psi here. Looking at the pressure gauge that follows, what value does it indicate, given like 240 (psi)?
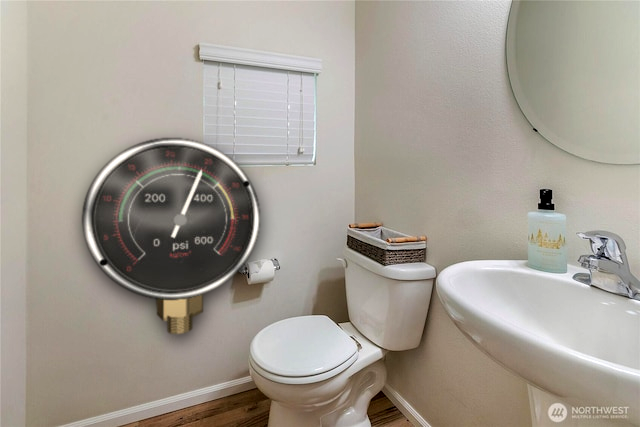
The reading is 350 (psi)
